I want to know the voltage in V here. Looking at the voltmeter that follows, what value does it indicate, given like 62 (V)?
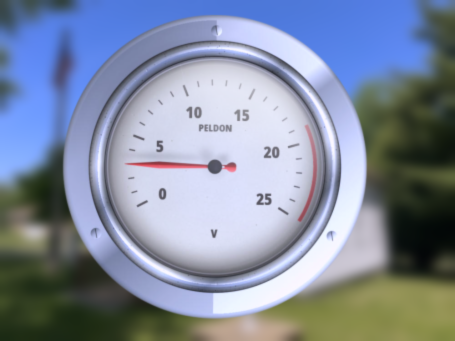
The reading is 3 (V)
